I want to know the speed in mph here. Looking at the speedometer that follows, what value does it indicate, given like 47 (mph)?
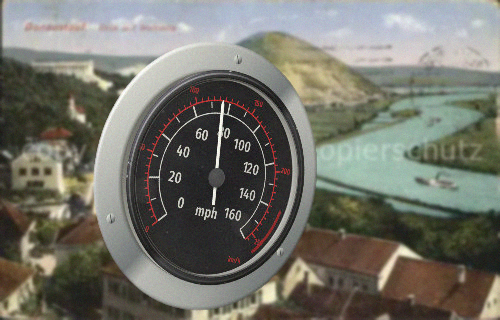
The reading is 75 (mph)
